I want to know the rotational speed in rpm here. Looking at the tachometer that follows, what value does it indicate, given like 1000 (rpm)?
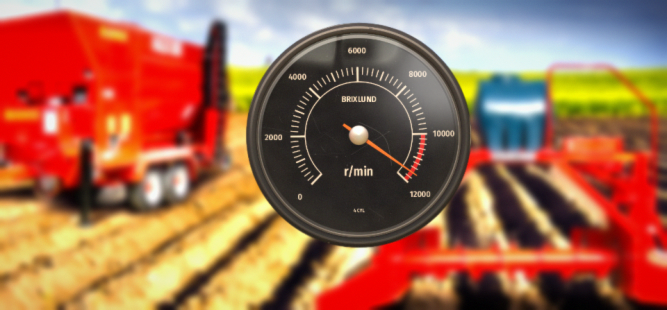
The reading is 11600 (rpm)
